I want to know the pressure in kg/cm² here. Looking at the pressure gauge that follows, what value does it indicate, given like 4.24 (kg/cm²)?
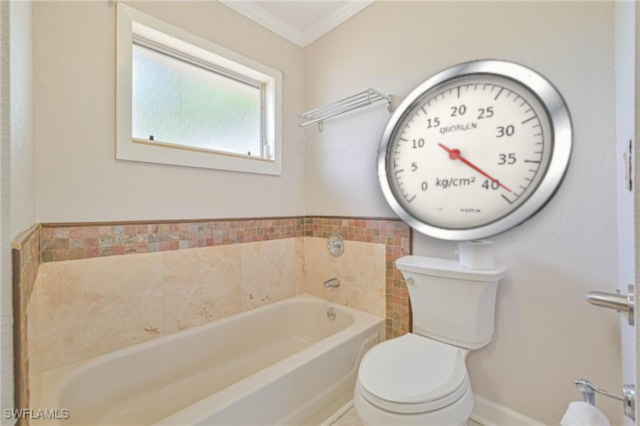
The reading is 39 (kg/cm²)
